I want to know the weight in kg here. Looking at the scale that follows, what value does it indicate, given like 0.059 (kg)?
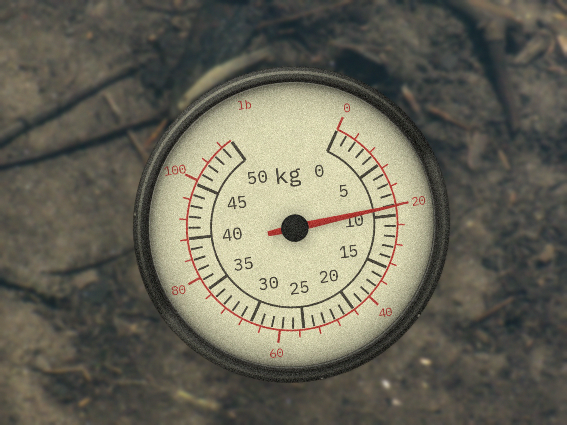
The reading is 9 (kg)
